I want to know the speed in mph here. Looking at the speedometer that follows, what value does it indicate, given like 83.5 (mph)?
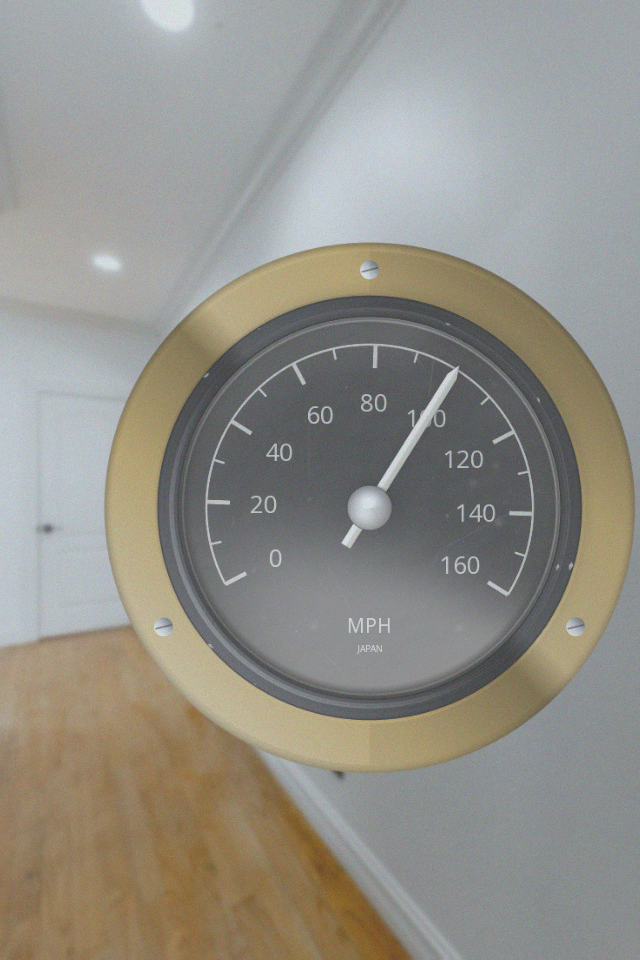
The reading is 100 (mph)
